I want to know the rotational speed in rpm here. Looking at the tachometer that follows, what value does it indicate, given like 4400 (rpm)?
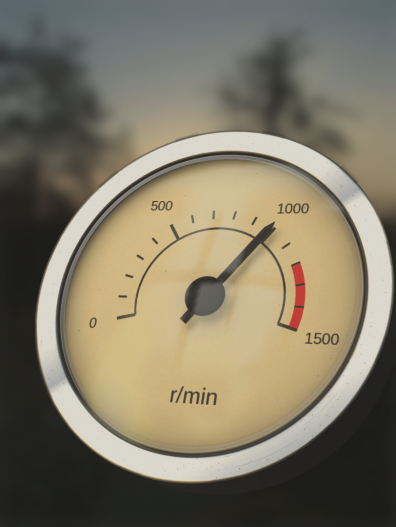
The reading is 1000 (rpm)
